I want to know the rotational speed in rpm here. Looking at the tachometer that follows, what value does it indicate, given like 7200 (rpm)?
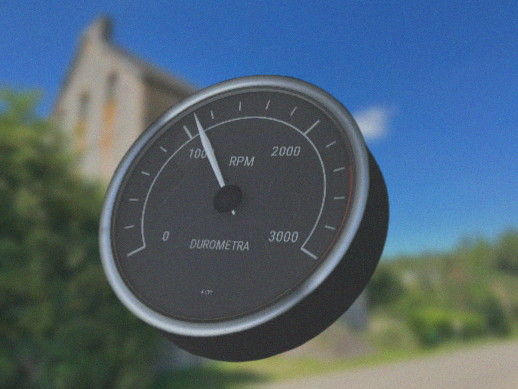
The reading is 1100 (rpm)
